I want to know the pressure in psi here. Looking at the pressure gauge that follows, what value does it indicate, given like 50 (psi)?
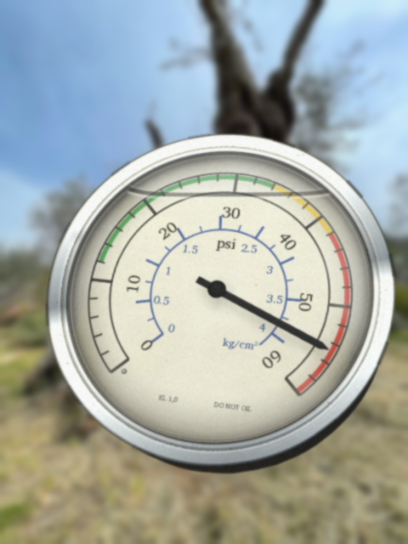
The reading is 55 (psi)
